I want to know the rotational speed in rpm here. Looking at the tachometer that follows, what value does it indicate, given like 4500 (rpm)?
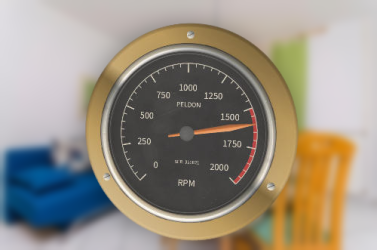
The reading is 1600 (rpm)
